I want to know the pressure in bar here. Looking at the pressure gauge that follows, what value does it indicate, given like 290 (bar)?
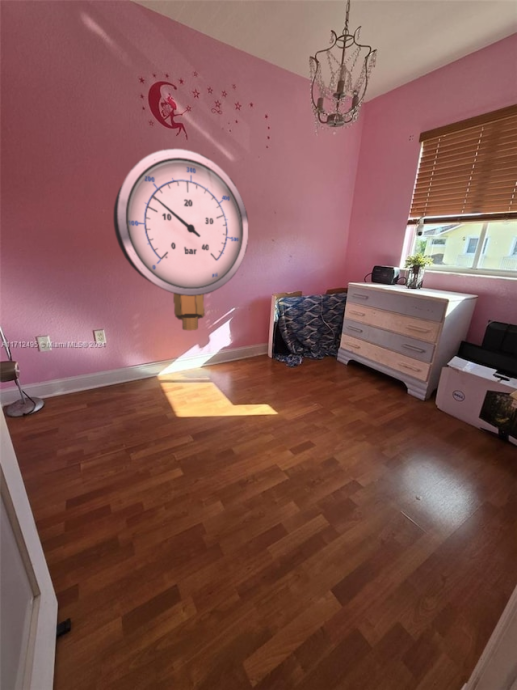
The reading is 12 (bar)
